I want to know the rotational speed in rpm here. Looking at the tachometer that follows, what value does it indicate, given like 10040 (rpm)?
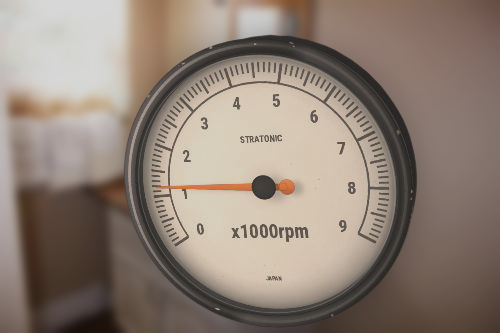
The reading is 1200 (rpm)
